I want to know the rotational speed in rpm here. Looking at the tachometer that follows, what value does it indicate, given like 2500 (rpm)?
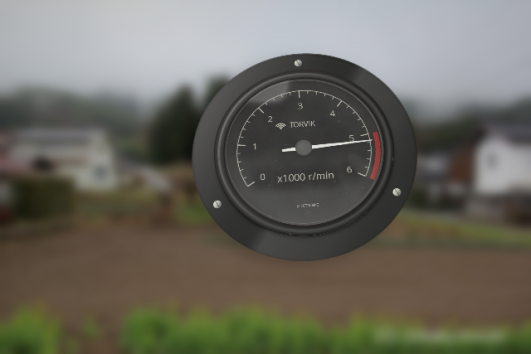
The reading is 5200 (rpm)
